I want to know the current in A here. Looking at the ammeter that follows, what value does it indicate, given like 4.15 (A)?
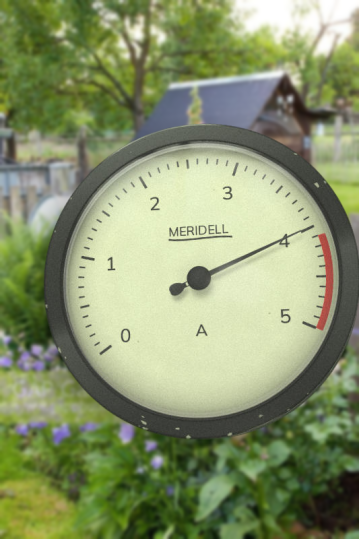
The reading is 4 (A)
